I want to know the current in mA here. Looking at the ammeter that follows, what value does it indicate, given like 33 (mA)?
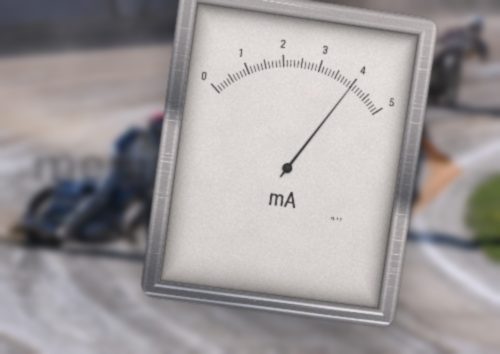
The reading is 4 (mA)
